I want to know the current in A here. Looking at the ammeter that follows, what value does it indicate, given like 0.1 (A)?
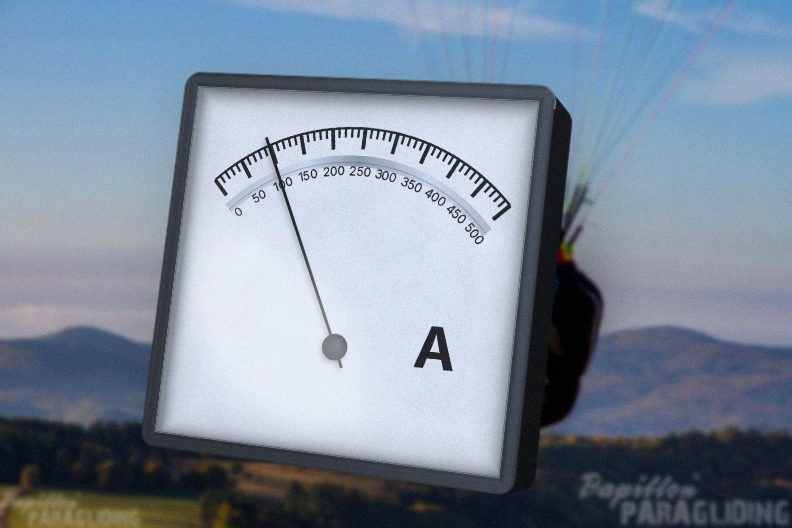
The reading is 100 (A)
